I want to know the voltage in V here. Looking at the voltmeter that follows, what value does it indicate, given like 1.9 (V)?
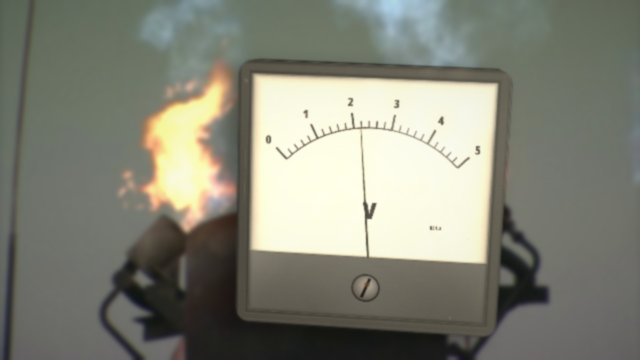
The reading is 2.2 (V)
